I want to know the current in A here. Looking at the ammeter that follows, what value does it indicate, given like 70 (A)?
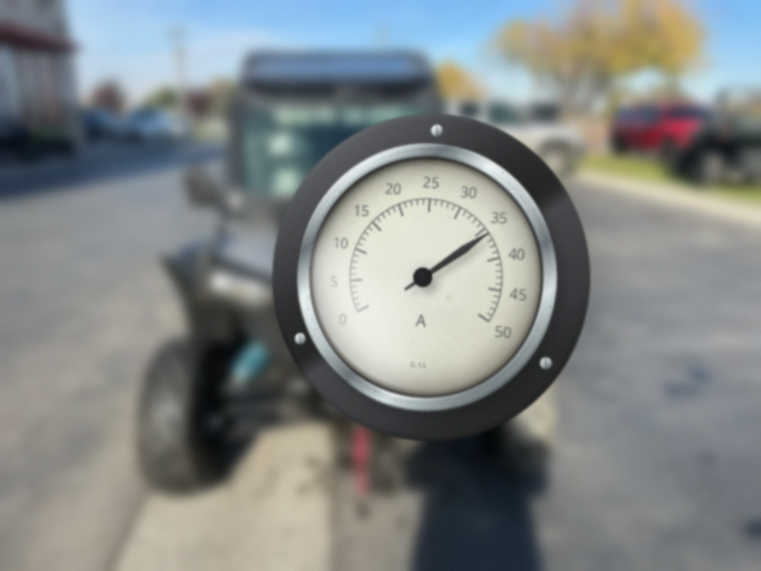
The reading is 36 (A)
